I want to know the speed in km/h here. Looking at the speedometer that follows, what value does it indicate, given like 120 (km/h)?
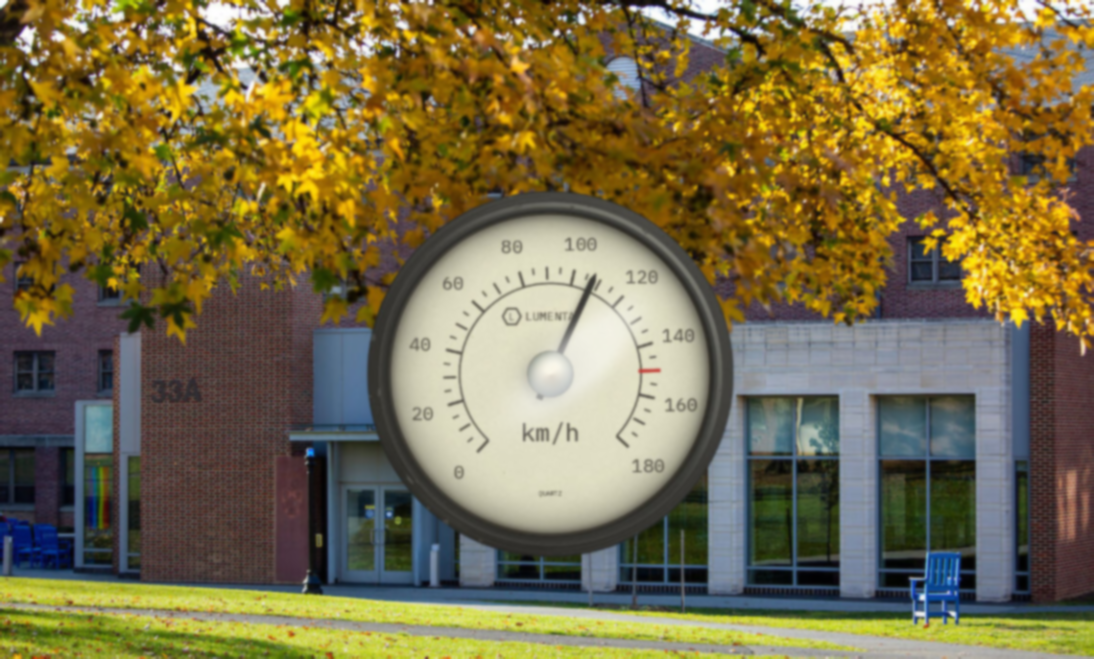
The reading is 107.5 (km/h)
